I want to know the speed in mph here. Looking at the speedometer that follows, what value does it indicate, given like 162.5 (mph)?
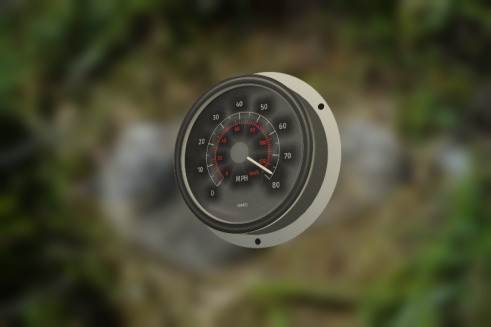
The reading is 77.5 (mph)
